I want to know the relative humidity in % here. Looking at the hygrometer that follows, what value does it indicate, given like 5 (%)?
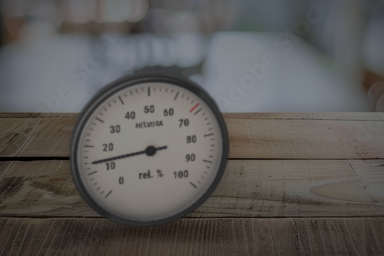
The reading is 14 (%)
